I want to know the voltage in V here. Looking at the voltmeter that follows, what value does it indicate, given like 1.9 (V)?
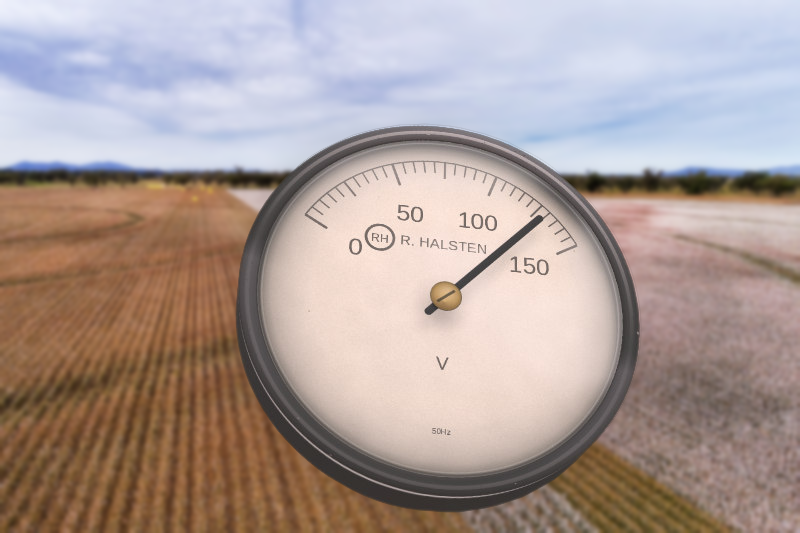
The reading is 130 (V)
